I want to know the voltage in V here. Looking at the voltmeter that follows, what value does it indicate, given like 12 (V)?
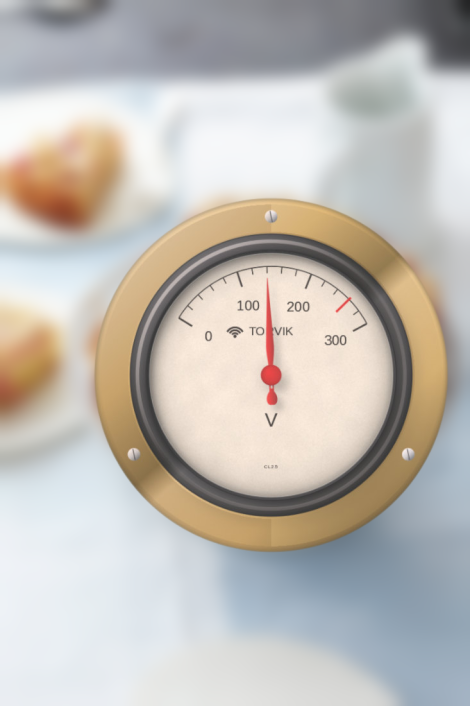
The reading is 140 (V)
